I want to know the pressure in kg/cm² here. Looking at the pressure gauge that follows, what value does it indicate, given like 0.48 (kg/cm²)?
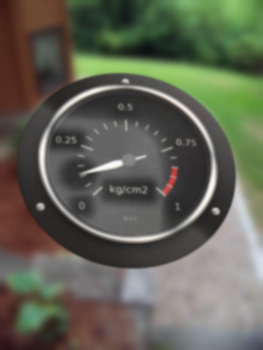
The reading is 0.1 (kg/cm²)
